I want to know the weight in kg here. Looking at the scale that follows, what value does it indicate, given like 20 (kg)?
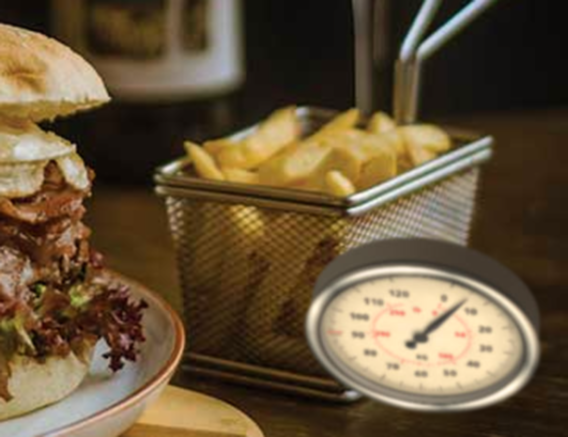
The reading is 5 (kg)
